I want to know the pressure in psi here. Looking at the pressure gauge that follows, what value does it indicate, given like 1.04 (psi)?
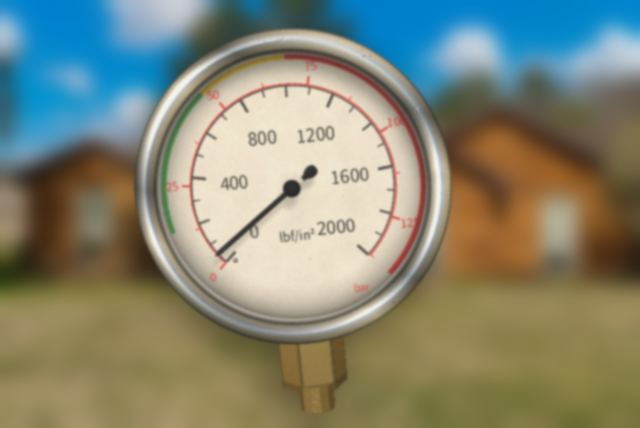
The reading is 50 (psi)
